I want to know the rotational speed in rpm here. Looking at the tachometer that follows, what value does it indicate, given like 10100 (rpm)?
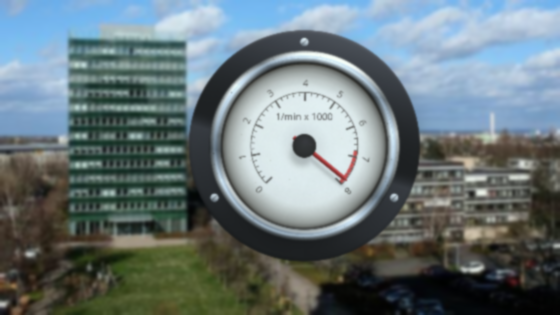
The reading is 7800 (rpm)
